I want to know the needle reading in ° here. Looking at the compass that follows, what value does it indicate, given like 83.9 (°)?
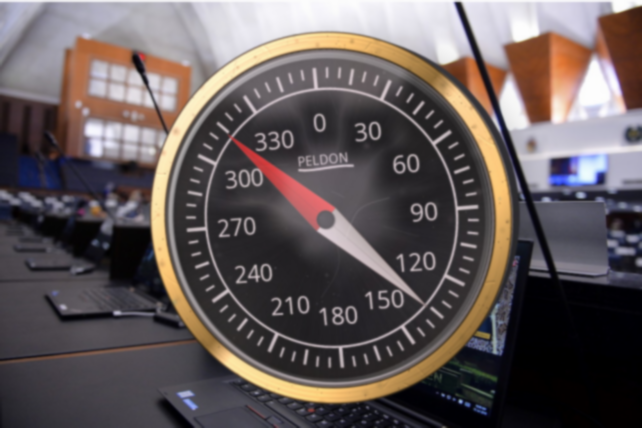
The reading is 315 (°)
